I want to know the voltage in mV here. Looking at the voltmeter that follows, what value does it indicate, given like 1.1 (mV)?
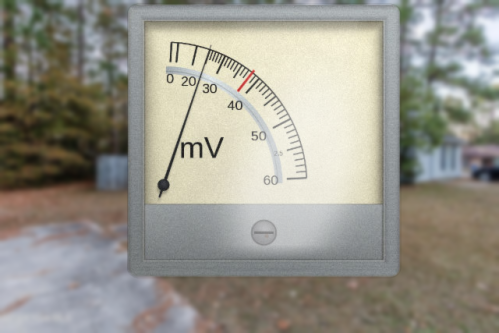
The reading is 25 (mV)
